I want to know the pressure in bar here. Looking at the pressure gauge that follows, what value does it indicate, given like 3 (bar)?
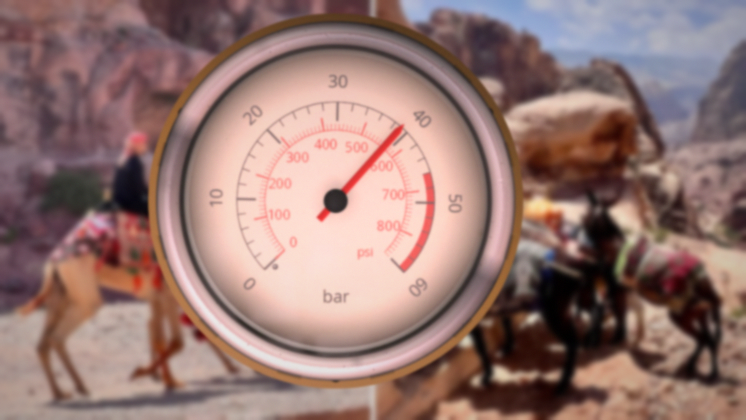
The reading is 39 (bar)
